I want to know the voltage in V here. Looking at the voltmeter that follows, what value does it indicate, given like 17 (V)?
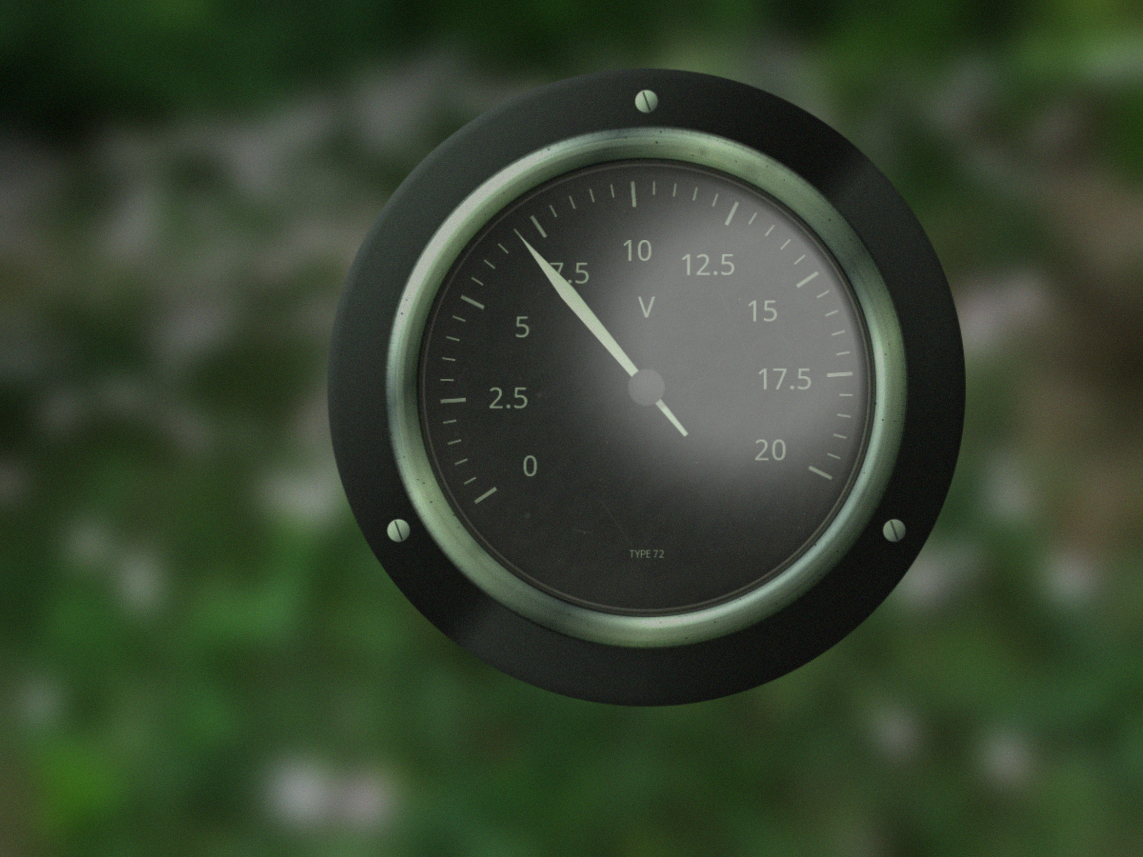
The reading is 7 (V)
